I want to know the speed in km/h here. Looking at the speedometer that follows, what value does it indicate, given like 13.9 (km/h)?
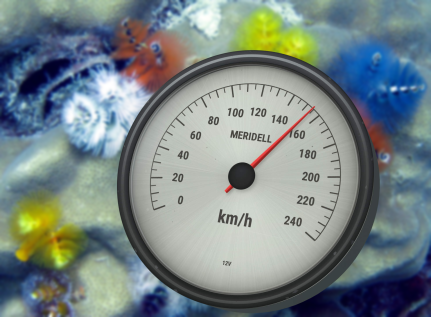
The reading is 155 (km/h)
